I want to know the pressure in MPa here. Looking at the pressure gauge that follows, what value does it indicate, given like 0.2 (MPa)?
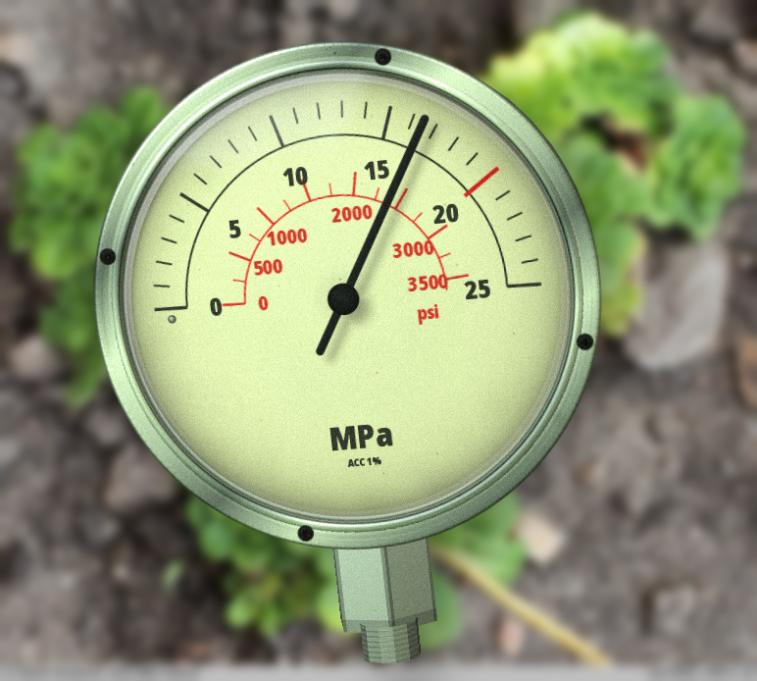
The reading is 16.5 (MPa)
